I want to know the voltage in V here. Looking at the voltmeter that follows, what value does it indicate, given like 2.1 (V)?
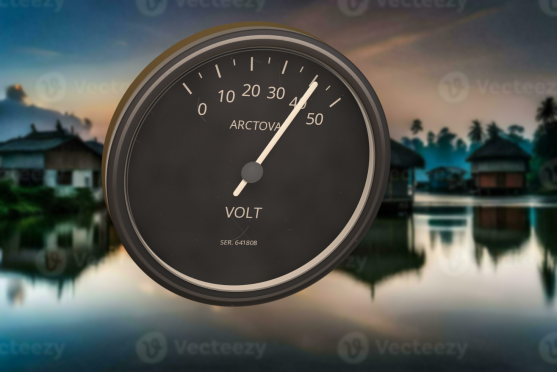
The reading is 40 (V)
